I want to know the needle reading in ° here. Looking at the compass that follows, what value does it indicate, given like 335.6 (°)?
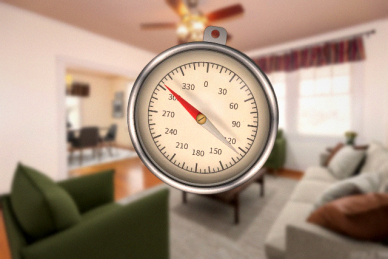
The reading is 305 (°)
